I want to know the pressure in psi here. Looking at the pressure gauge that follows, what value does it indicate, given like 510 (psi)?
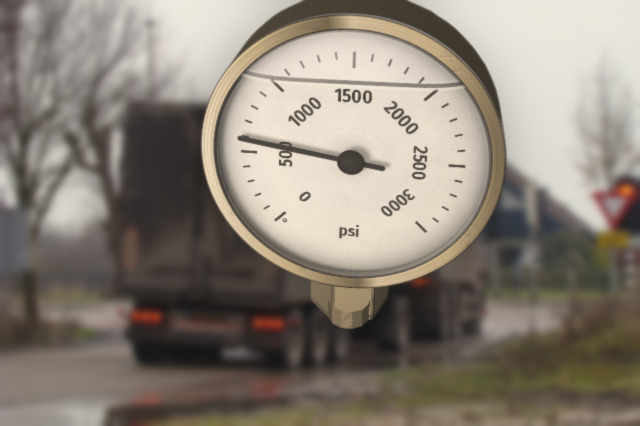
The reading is 600 (psi)
